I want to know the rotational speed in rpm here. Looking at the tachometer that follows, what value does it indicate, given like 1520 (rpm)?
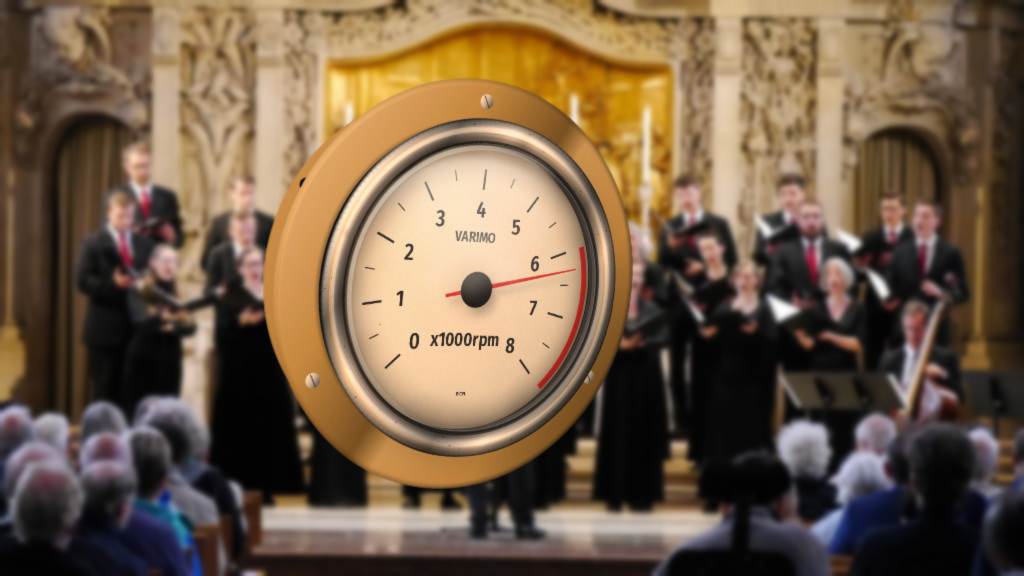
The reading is 6250 (rpm)
